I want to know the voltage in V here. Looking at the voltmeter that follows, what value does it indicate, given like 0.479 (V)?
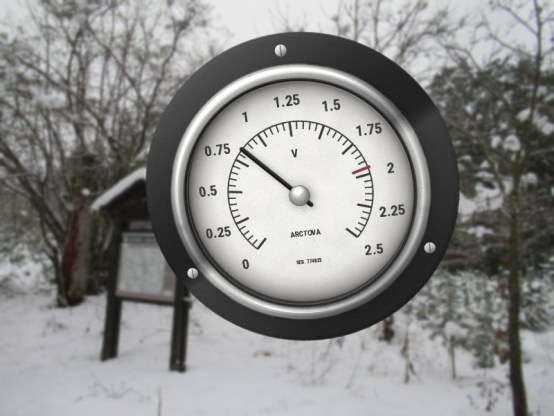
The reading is 0.85 (V)
